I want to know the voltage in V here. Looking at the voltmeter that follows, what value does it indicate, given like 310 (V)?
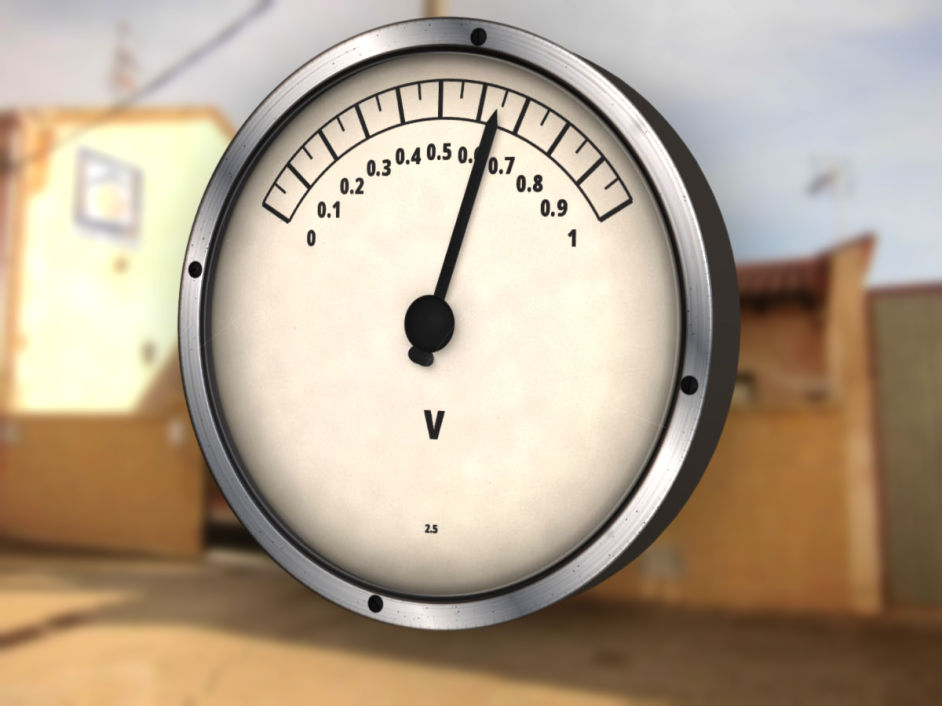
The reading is 0.65 (V)
